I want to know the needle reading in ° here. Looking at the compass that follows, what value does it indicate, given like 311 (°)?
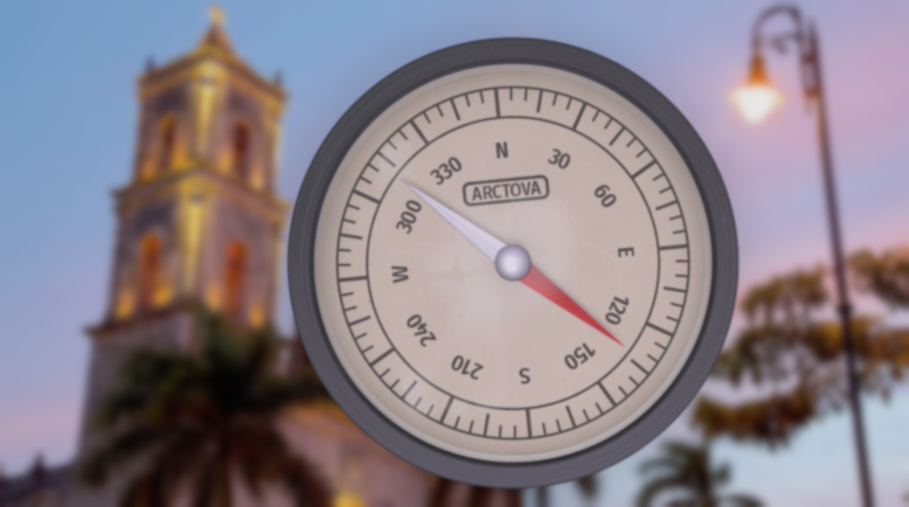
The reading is 132.5 (°)
